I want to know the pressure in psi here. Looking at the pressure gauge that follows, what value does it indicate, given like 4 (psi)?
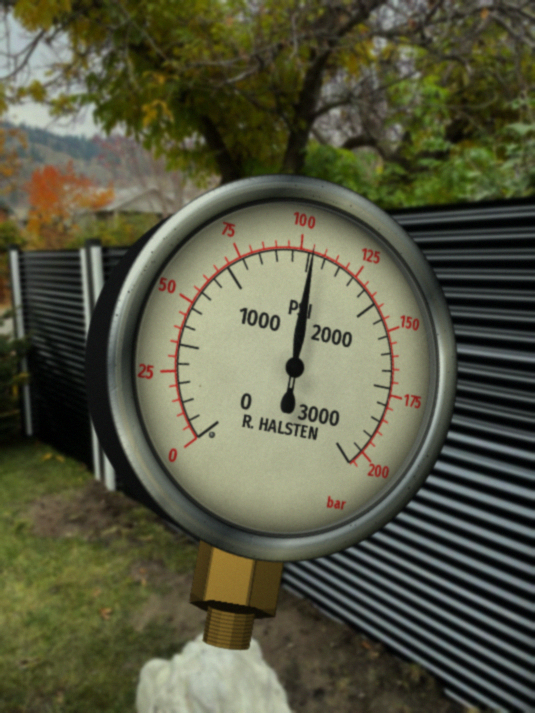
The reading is 1500 (psi)
